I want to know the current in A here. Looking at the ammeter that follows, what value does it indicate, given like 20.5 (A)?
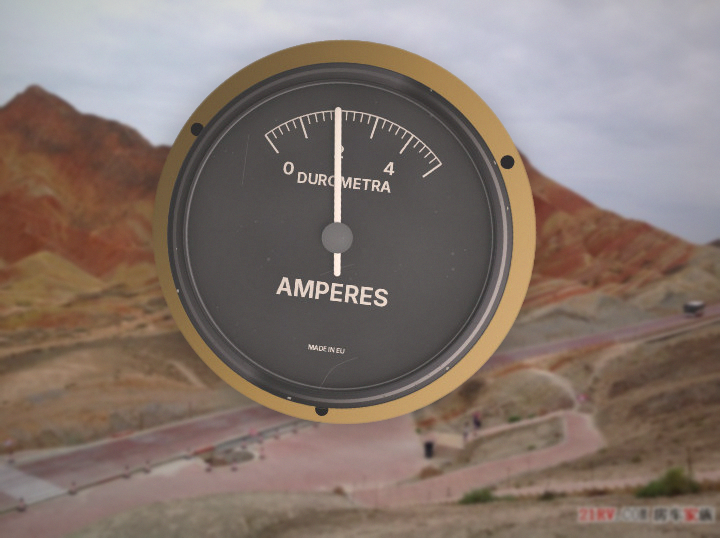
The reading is 2 (A)
